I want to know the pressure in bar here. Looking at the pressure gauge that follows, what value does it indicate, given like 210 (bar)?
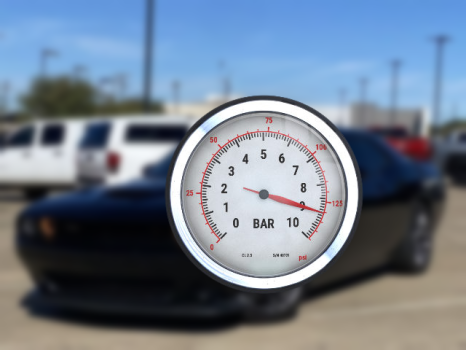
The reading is 9 (bar)
